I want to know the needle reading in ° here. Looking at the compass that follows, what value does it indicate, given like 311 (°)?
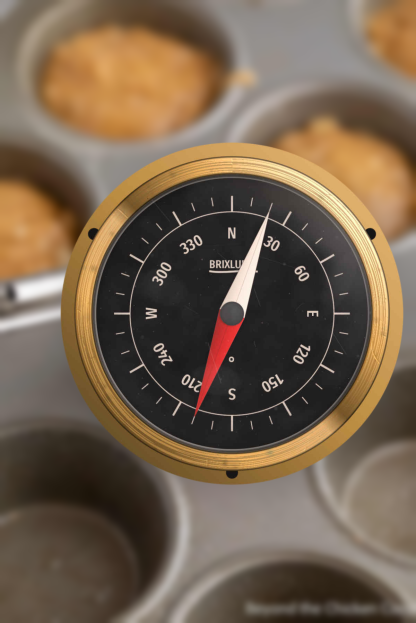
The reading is 200 (°)
